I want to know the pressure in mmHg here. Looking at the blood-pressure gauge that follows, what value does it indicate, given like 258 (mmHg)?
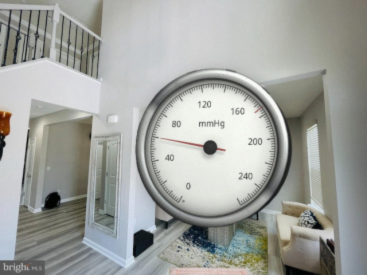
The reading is 60 (mmHg)
